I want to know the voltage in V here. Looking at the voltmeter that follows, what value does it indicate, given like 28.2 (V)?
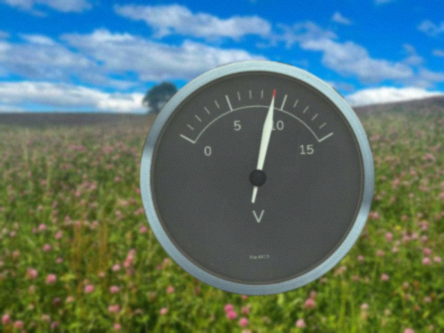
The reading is 9 (V)
